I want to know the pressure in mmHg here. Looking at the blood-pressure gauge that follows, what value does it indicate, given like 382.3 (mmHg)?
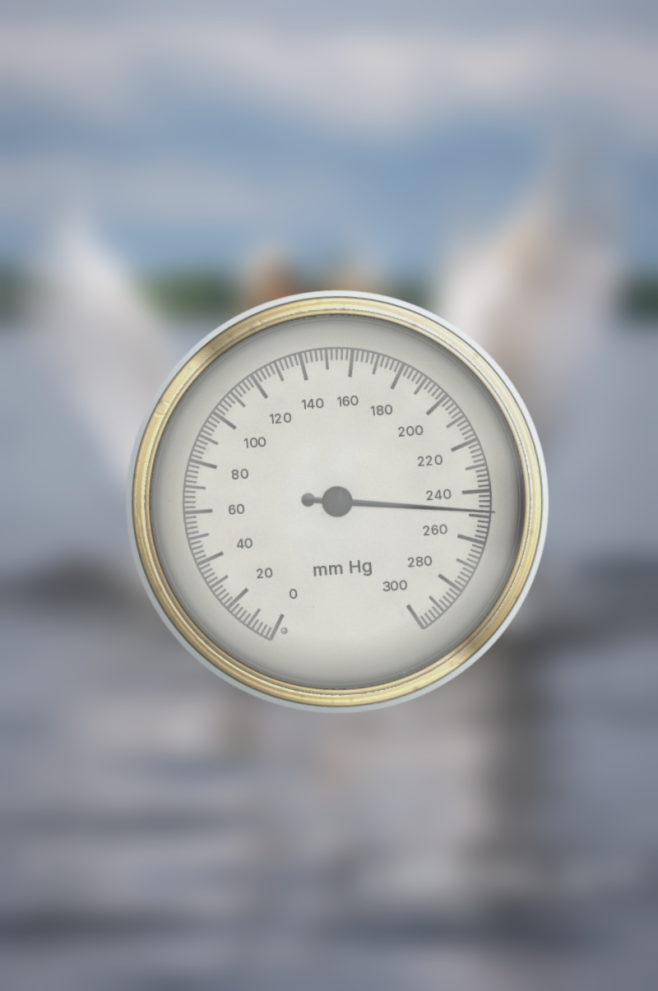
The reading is 248 (mmHg)
